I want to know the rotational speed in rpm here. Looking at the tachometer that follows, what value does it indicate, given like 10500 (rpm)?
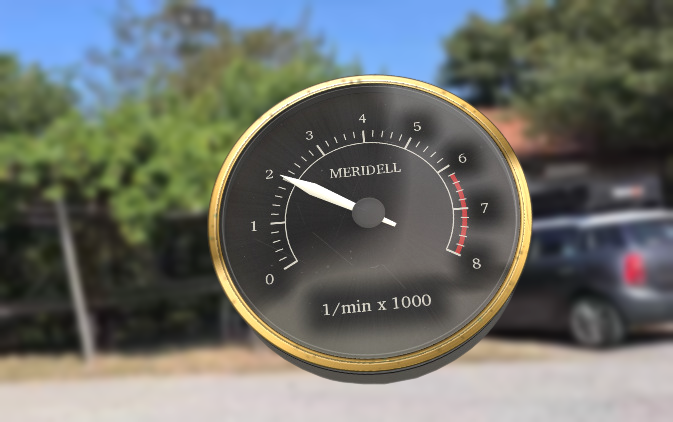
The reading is 2000 (rpm)
